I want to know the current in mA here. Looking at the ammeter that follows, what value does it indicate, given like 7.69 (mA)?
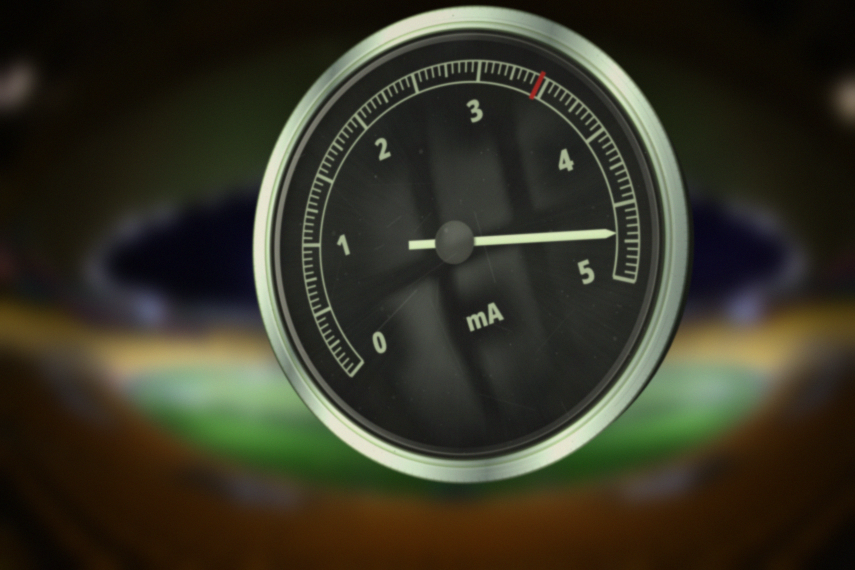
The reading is 4.7 (mA)
